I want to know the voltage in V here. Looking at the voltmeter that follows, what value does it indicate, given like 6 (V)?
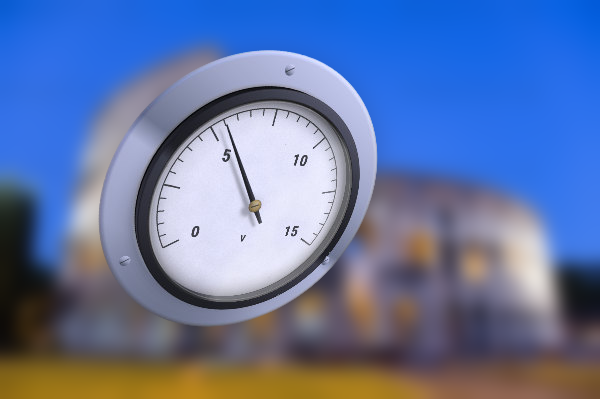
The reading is 5.5 (V)
